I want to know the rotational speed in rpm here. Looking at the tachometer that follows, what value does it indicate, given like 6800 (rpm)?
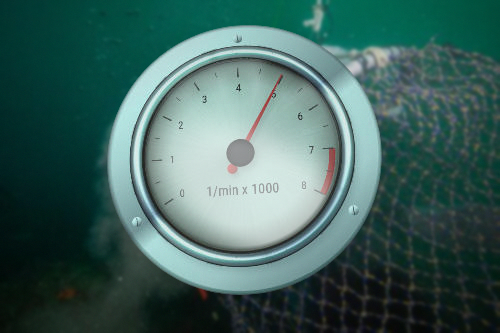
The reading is 5000 (rpm)
